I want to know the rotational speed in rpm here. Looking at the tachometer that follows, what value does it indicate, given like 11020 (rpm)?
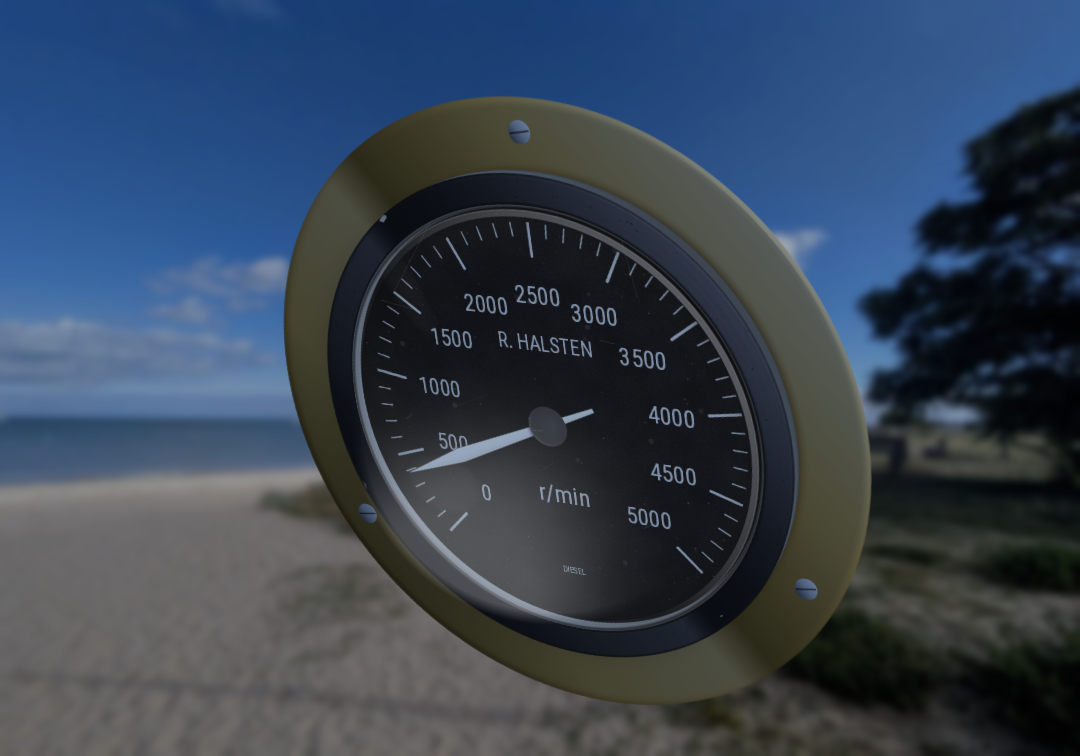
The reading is 400 (rpm)
